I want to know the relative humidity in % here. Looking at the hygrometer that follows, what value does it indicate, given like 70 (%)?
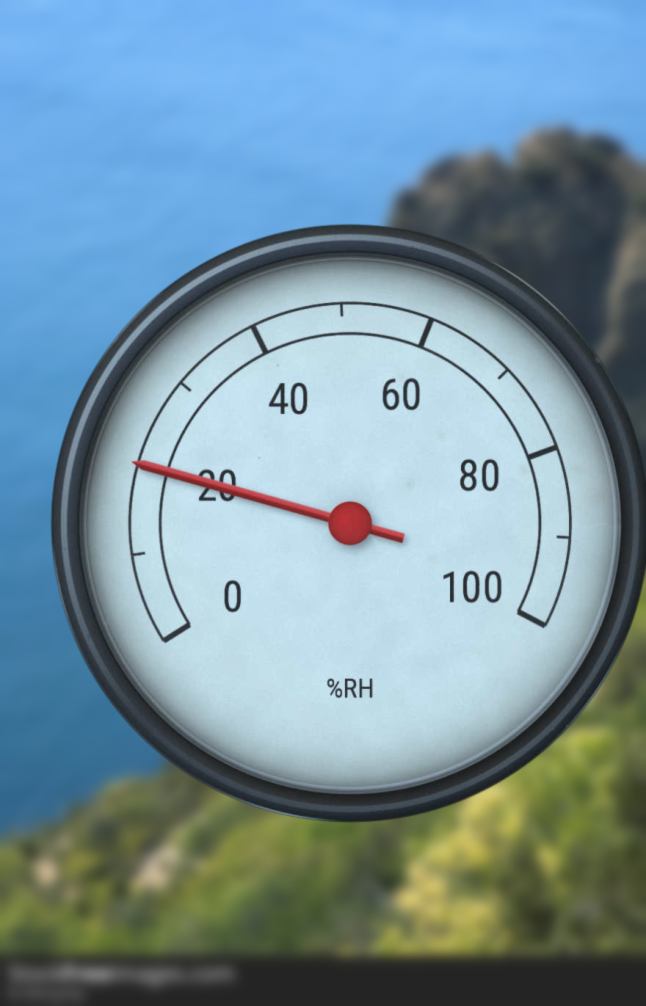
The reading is 20 (%)
